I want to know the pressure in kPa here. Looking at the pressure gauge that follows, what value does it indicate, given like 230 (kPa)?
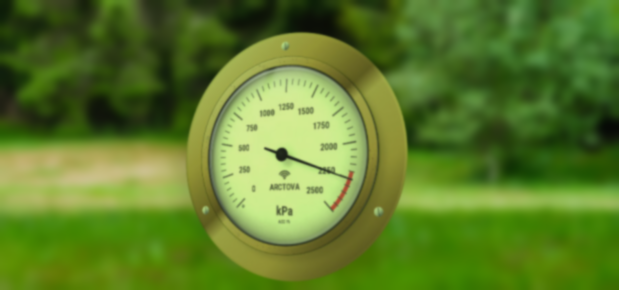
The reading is 2250 (kPa)
